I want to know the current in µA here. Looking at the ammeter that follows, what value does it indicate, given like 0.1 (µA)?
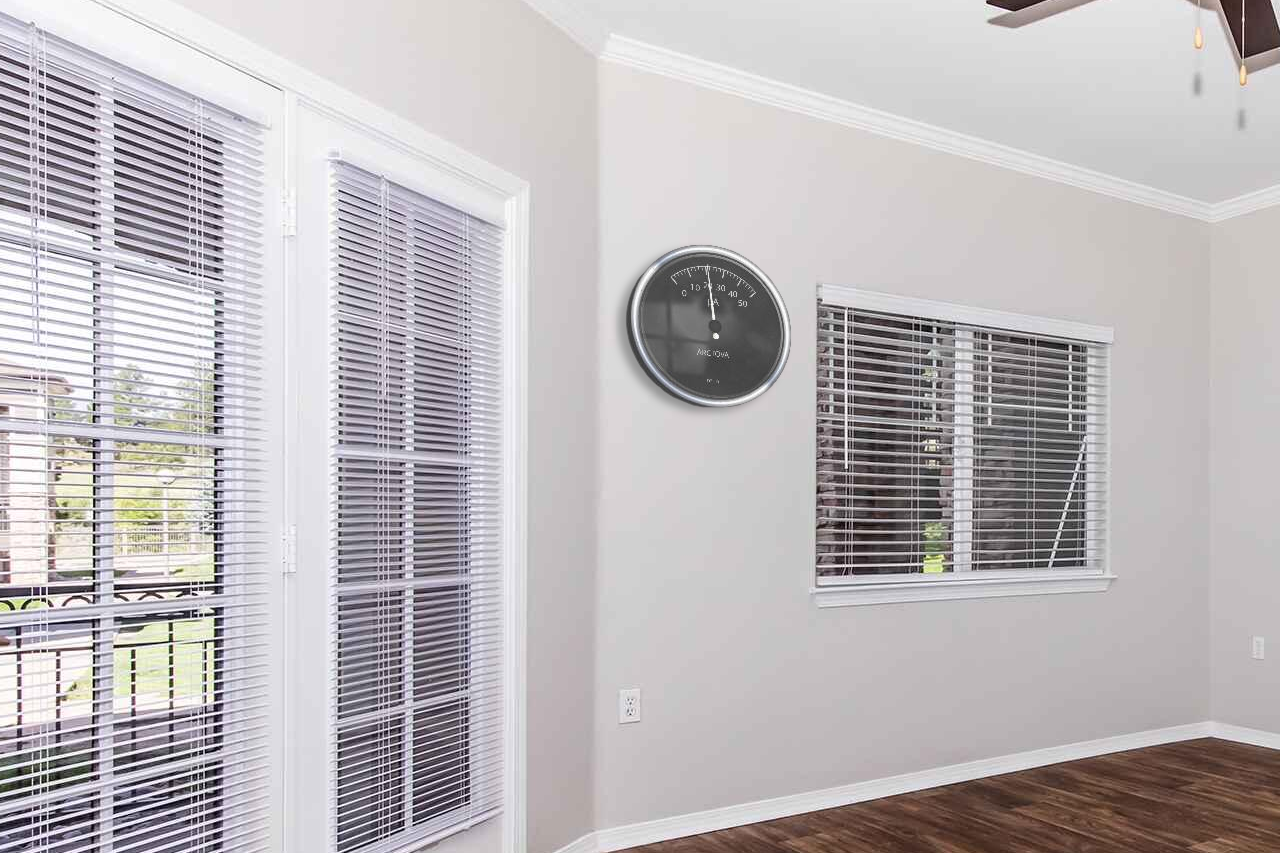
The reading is 20 (µA)
